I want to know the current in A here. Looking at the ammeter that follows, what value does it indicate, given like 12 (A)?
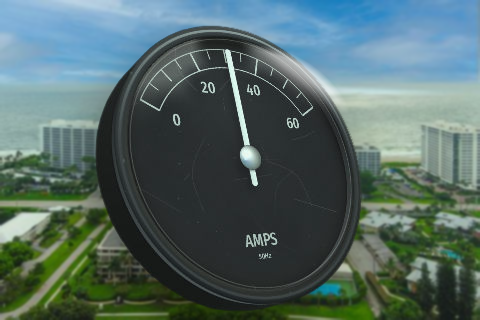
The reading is 30 (A)
